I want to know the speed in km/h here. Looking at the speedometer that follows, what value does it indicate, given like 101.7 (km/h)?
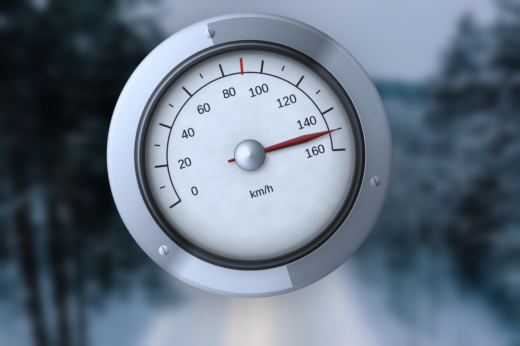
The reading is 150 (km/h)
